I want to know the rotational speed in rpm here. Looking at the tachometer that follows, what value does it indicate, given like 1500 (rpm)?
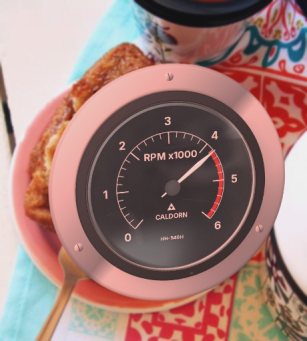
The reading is 4200 (rpm)
